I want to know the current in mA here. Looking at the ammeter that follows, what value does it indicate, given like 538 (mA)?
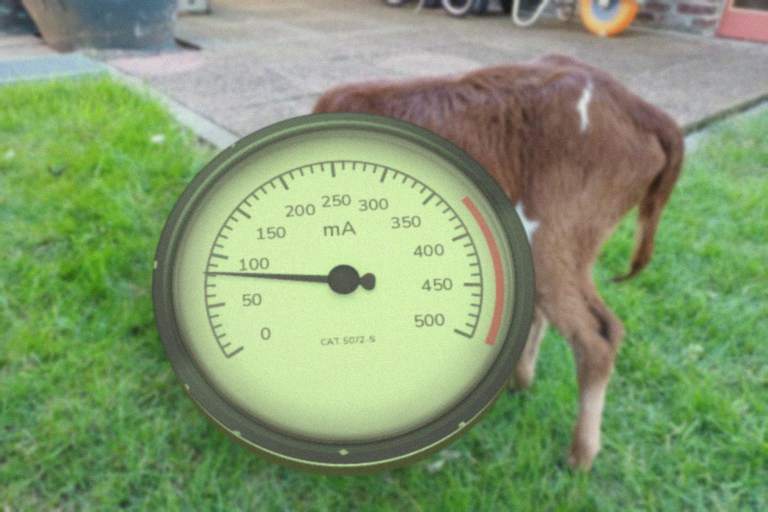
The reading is 80 (mA)
